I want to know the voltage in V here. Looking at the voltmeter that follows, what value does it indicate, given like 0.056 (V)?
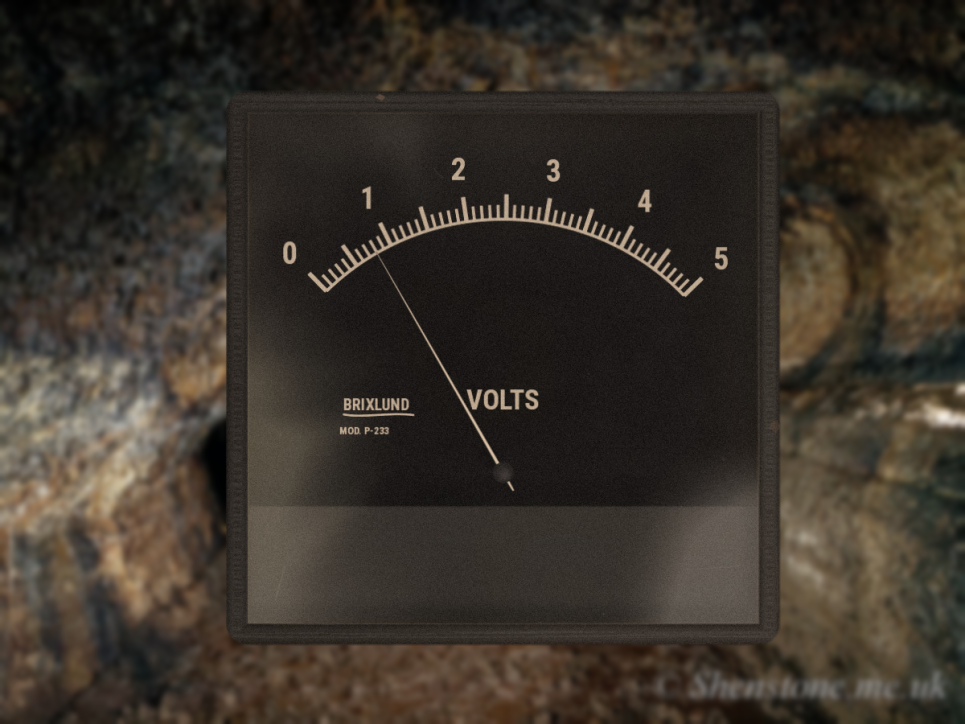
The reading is 0.8 (V)
